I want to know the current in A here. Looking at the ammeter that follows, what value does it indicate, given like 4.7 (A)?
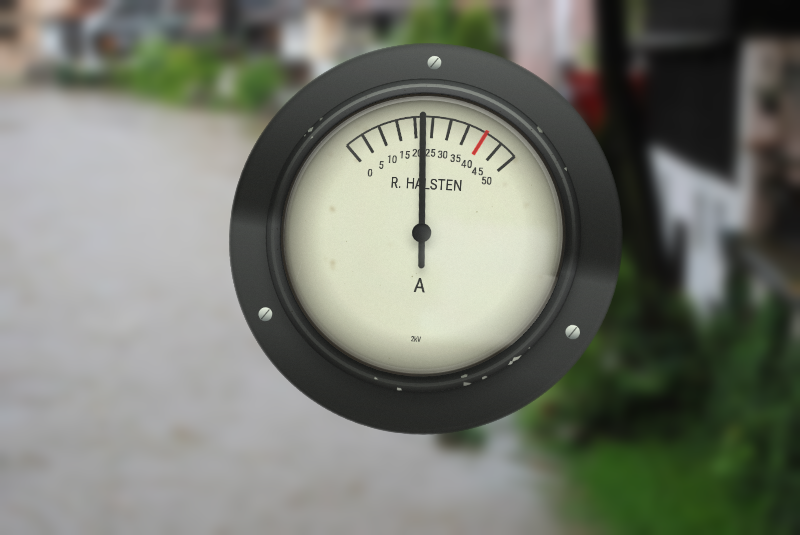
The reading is 22.5 (A)
